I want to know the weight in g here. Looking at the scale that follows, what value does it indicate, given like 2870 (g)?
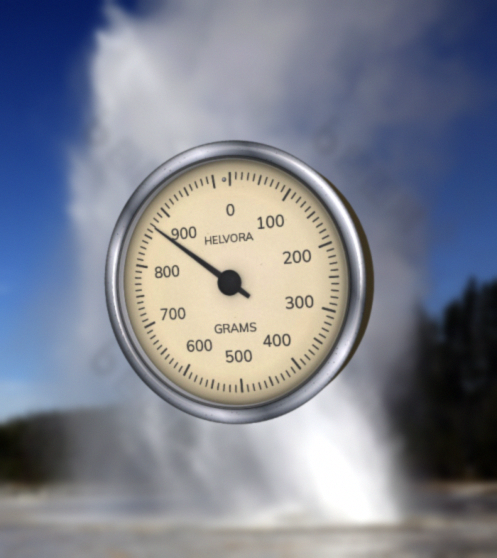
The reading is 870 (g)
